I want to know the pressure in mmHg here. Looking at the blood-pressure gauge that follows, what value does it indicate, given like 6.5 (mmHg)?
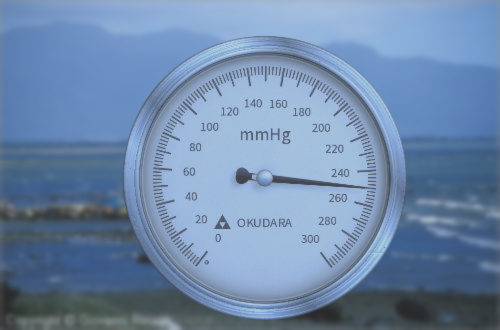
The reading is 250 (mmHg)
